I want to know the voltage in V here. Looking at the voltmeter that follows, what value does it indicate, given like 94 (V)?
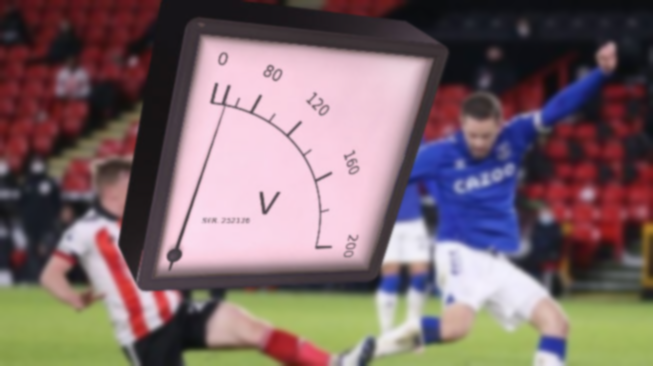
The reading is 40 (V)
